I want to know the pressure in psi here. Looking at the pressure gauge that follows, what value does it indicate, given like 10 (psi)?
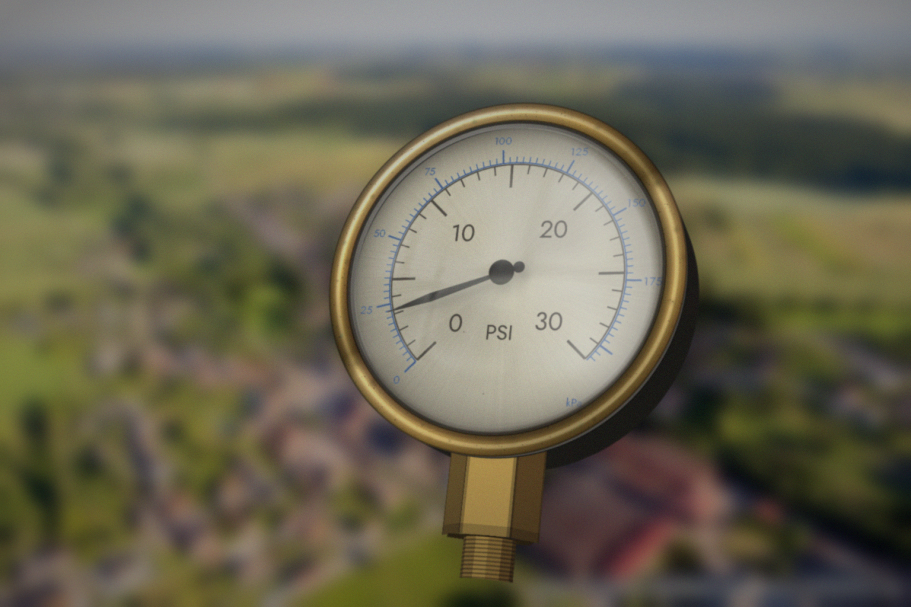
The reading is 3 (psi)
